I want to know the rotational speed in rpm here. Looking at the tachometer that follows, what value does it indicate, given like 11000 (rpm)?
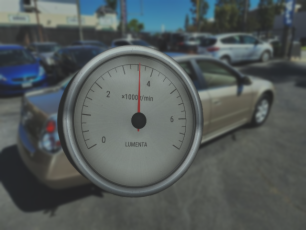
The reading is 3500 (rpm)
